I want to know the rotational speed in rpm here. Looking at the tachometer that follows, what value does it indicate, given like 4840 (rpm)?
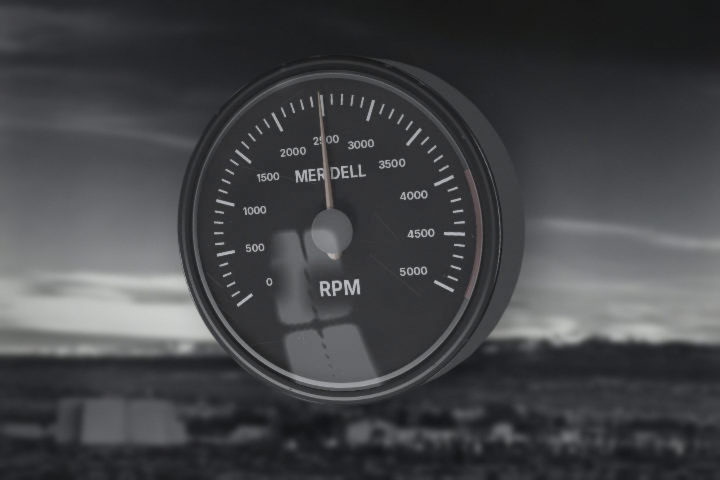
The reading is 2500 (rpm)
